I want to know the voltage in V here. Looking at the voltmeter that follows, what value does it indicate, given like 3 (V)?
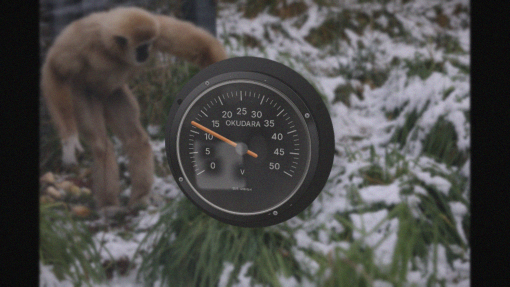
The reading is 12 (V)
